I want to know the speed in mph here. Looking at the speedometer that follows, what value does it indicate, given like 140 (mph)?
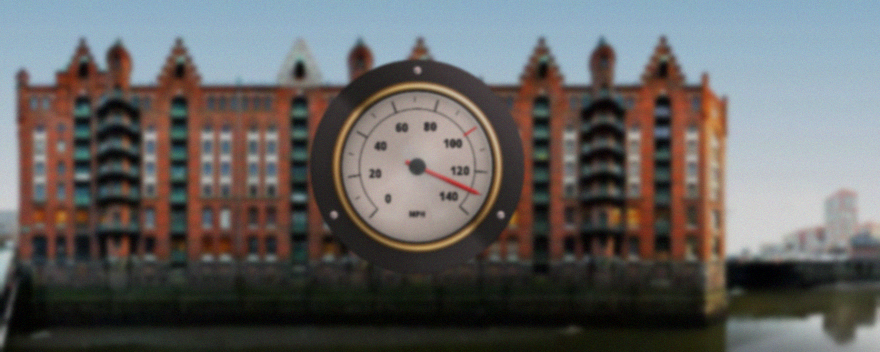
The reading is 130 (mph)
